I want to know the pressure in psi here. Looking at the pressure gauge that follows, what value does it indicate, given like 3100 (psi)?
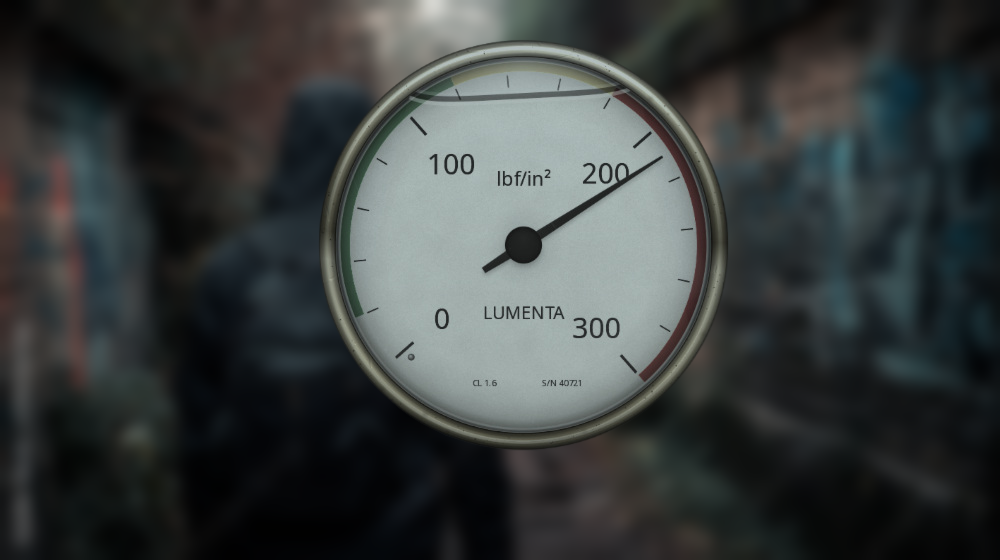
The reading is 210 (psi)
